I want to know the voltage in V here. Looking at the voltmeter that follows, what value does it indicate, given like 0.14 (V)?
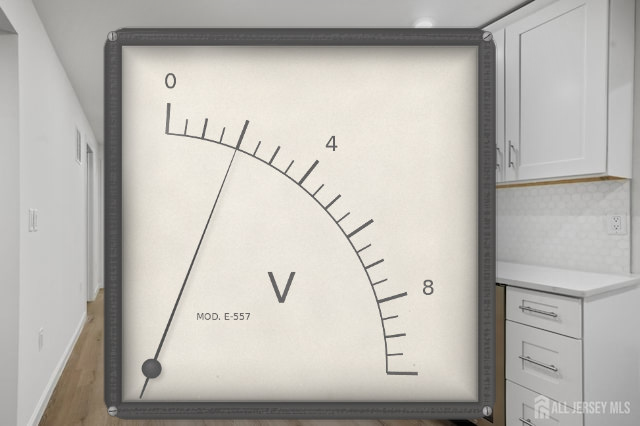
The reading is 2 (V)
